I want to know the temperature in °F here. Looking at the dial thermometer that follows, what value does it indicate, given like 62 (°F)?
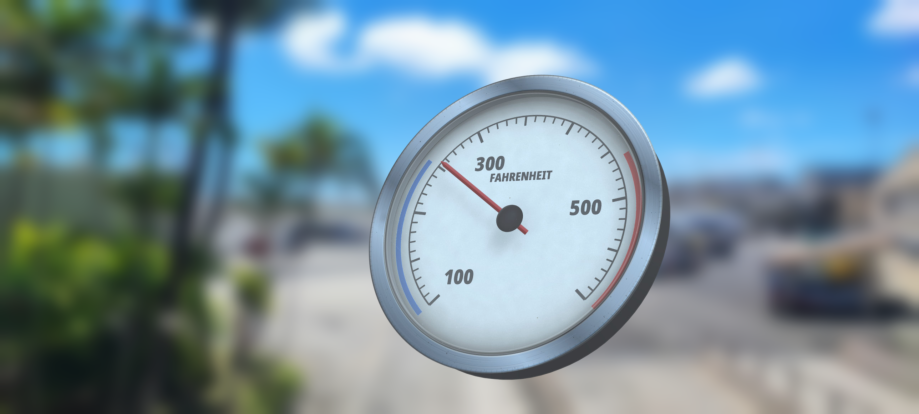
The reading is 255 (°F)
